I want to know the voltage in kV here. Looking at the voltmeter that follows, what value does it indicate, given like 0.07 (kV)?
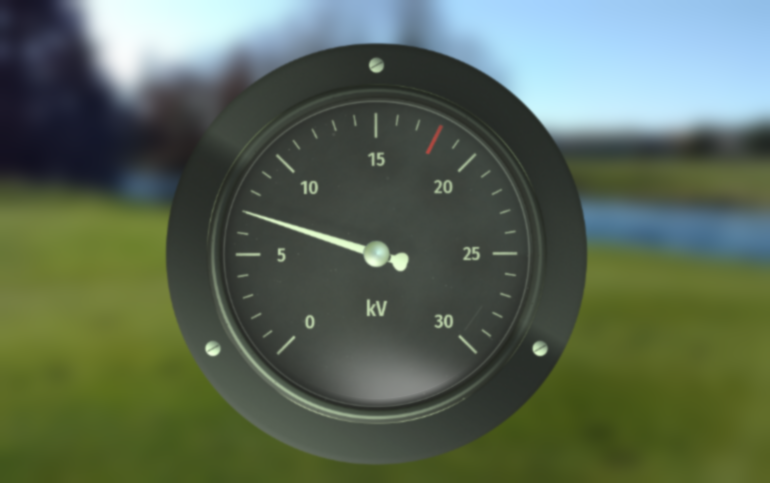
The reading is 7 (kV)
